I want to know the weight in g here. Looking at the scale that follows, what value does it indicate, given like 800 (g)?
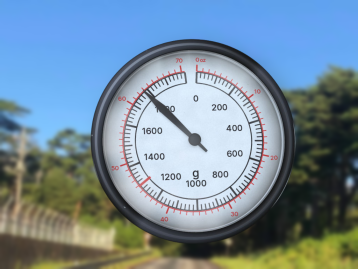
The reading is 1780 (g)
